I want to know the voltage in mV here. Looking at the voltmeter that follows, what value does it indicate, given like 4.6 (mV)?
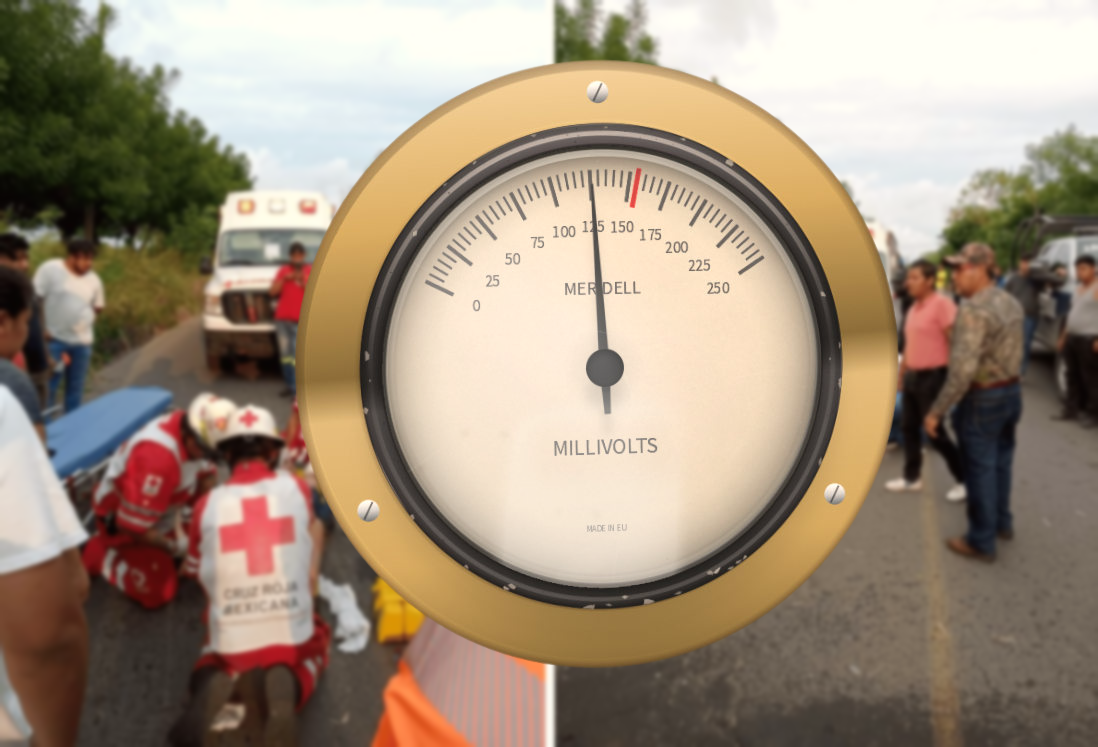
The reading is 125 (mV)
